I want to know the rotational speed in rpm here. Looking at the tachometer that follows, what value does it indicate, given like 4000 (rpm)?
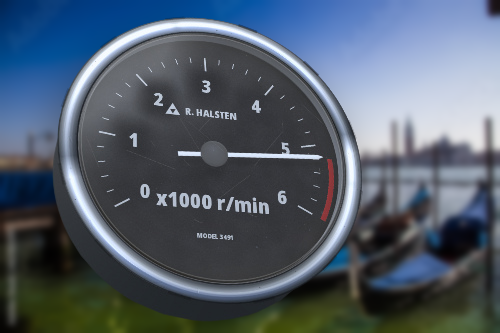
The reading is 5200 (rpm)
